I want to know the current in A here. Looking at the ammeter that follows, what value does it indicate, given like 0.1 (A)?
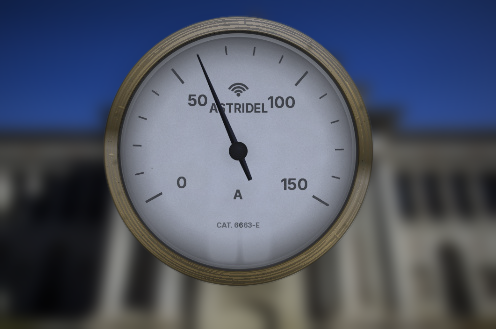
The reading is 60 (A)
